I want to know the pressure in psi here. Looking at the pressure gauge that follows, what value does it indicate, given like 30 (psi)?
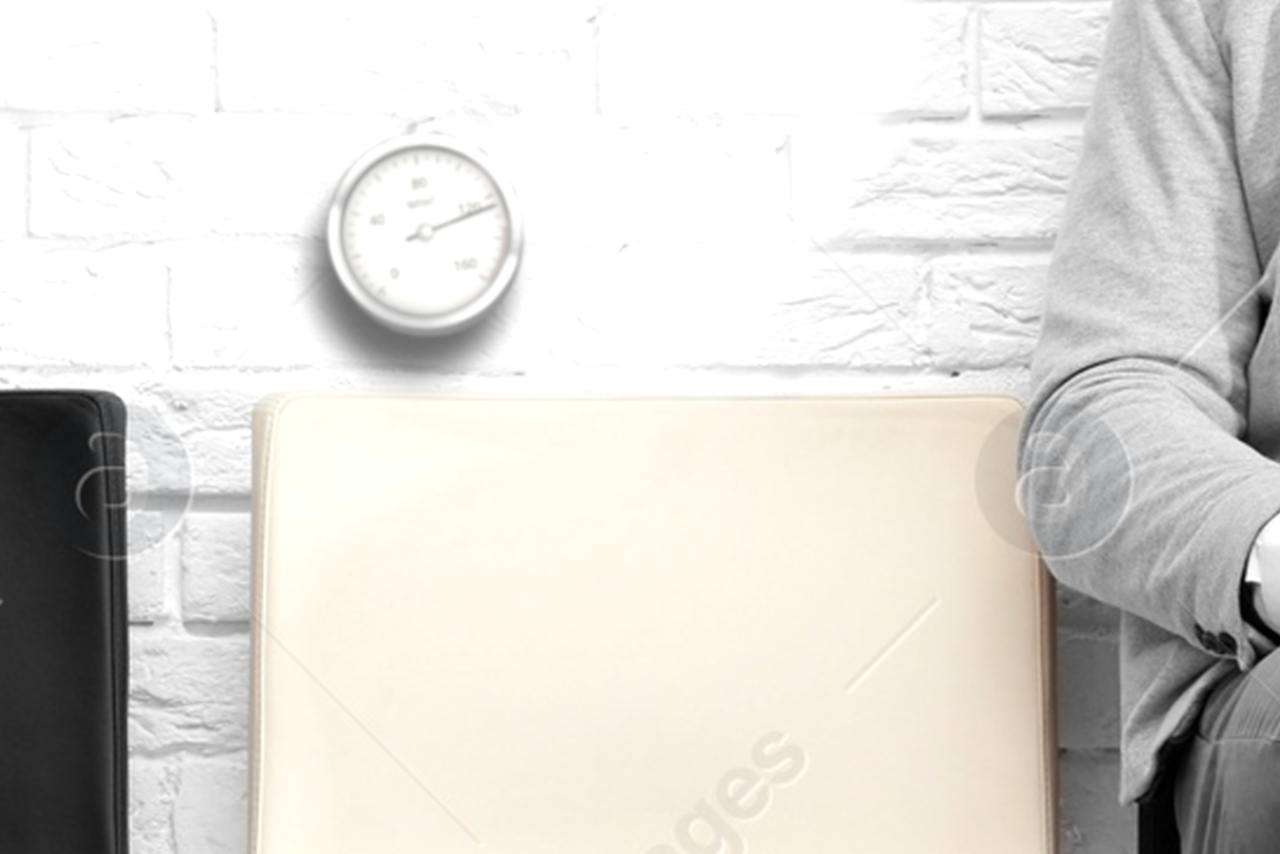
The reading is 125 (psi)
